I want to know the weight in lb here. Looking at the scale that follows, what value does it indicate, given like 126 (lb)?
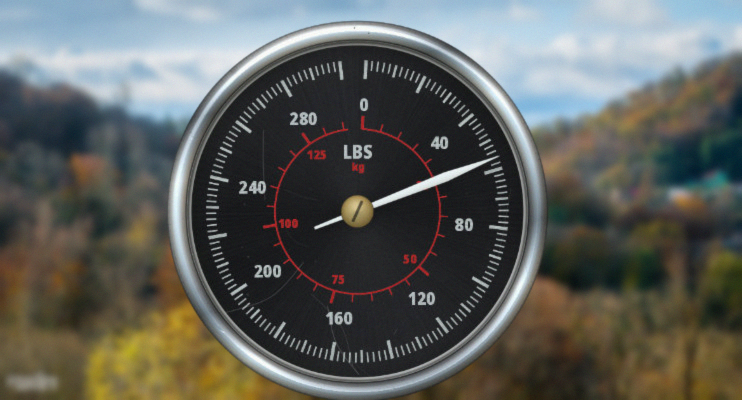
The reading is 56 (lb)
